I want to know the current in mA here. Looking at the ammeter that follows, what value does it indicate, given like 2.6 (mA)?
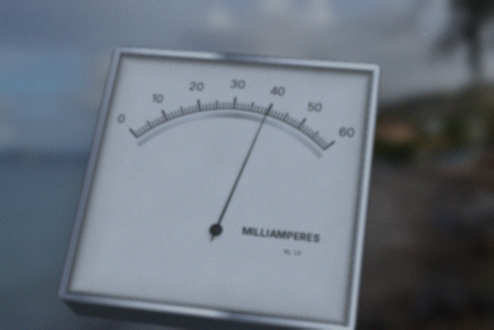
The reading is 40 (mA)
